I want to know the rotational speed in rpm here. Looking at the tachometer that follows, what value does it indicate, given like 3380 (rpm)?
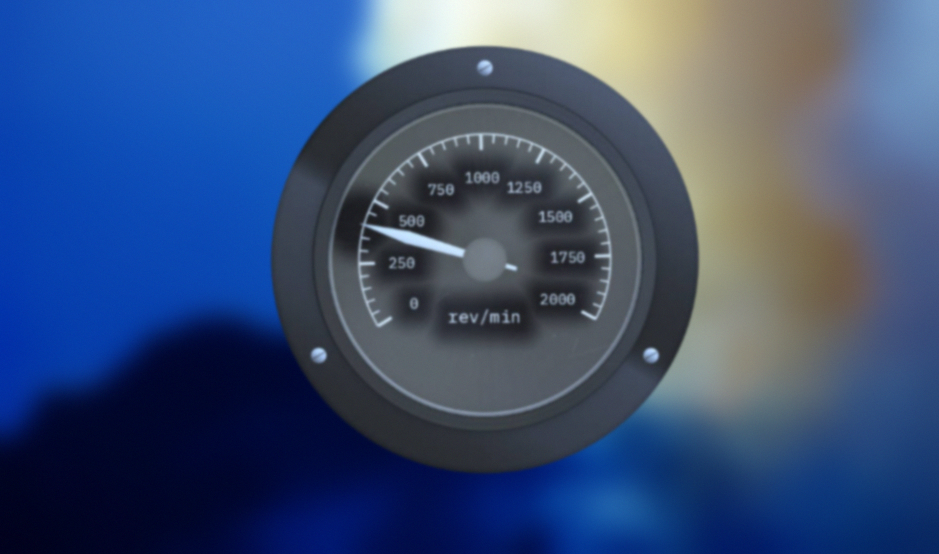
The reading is 400 (rpm)
